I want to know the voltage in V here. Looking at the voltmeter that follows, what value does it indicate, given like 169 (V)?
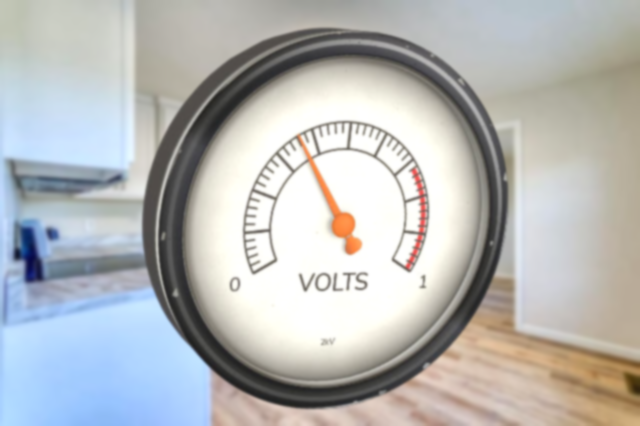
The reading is 0.36 (V)
